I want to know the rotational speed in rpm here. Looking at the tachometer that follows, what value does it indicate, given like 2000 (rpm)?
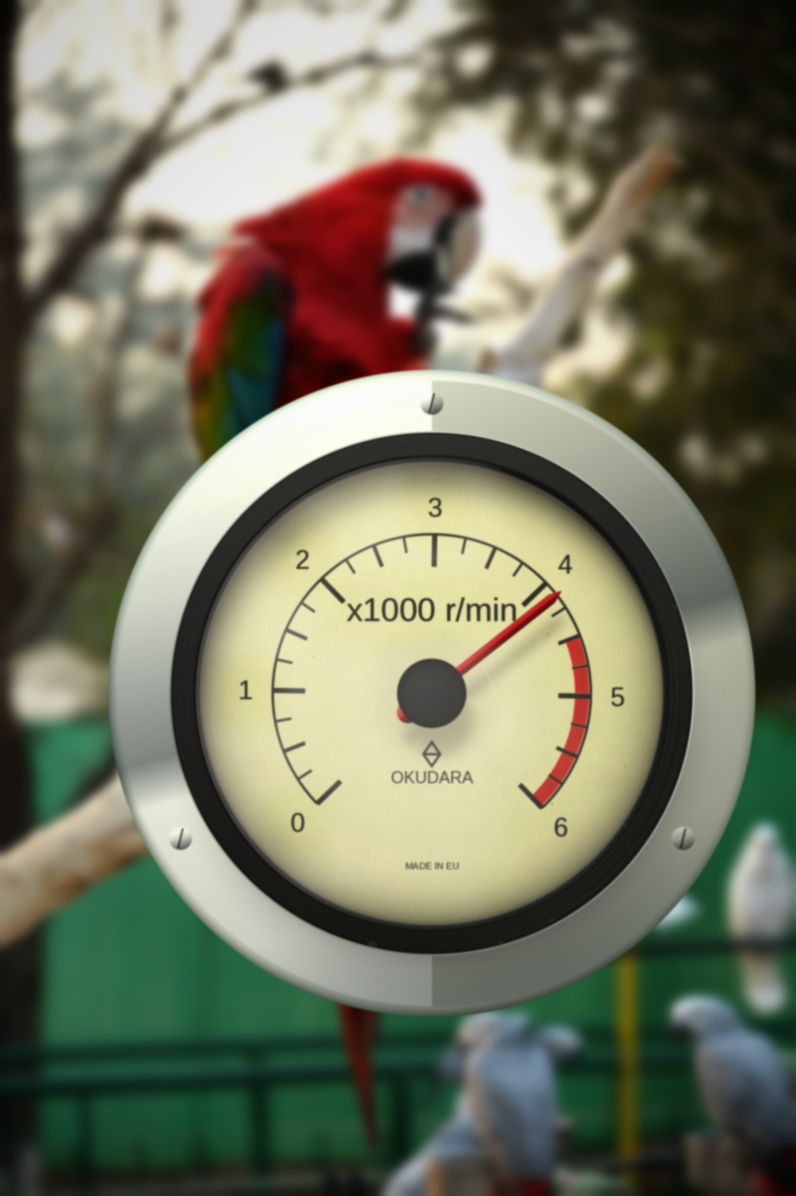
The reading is 4125 (rpm)
